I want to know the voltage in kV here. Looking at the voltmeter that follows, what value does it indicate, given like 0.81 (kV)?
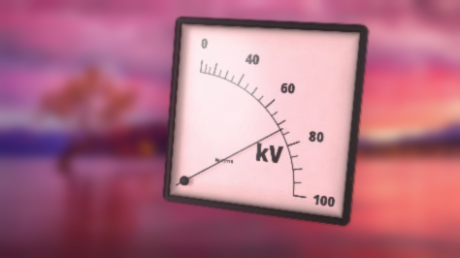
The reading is 72.5 (kV)
